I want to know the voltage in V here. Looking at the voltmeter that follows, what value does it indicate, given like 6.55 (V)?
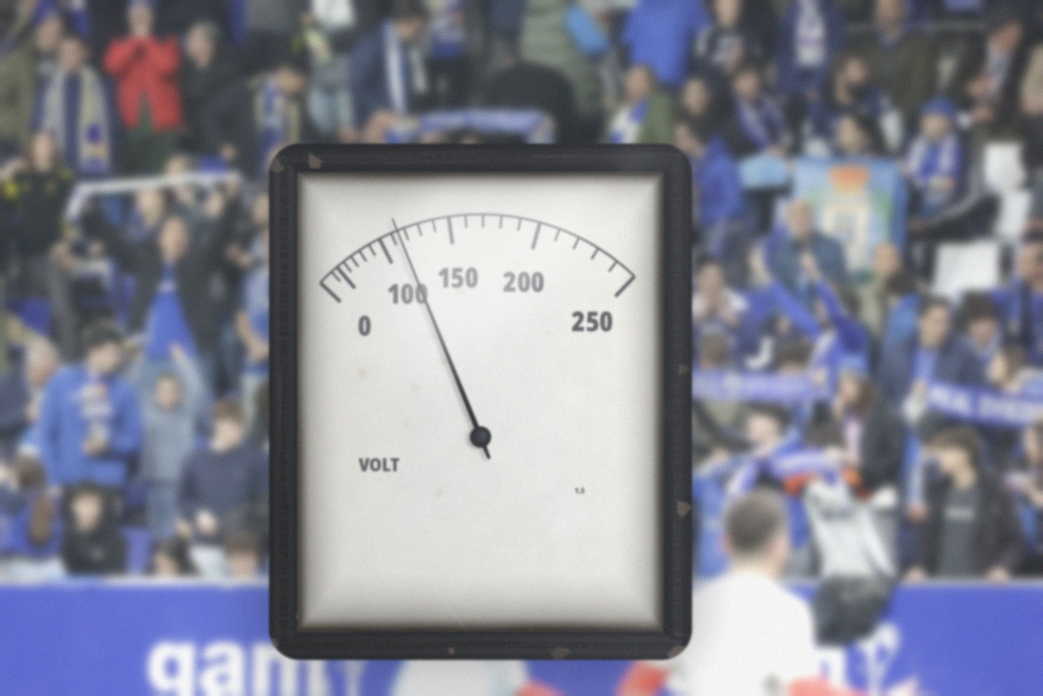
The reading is 115 (V)
